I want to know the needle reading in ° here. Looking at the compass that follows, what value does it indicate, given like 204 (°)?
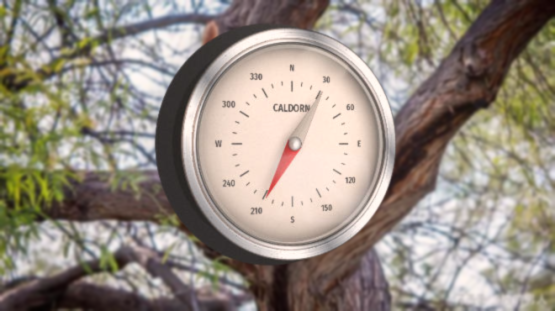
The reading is 210 (°)
